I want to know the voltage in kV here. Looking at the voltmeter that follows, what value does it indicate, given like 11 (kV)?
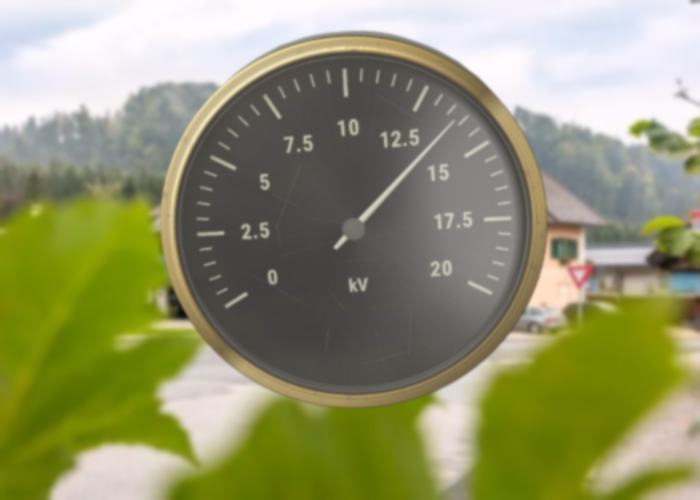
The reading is 13.75 (kV)
